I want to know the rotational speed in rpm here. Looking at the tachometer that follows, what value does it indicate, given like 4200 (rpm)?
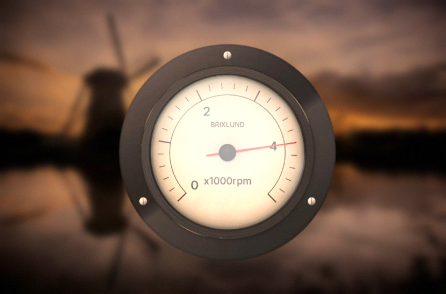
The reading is 4000 (rpm)
